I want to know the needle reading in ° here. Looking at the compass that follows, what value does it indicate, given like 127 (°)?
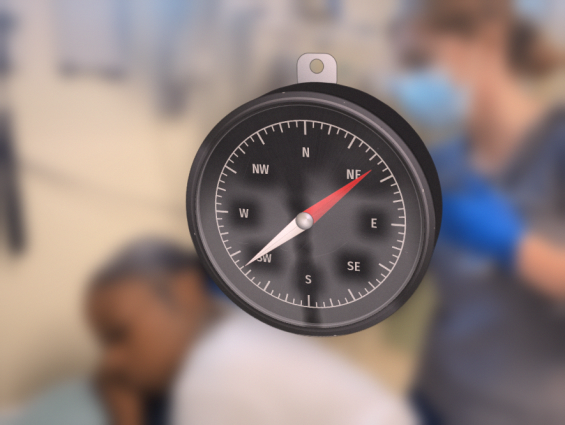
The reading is 50 (°)
